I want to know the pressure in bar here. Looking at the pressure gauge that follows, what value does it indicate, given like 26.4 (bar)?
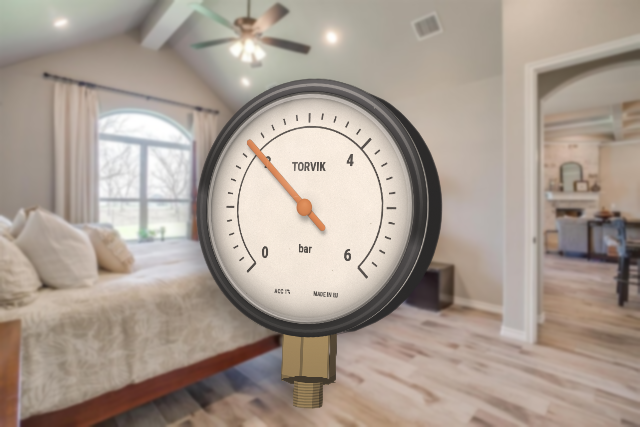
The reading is 2 (bar)
